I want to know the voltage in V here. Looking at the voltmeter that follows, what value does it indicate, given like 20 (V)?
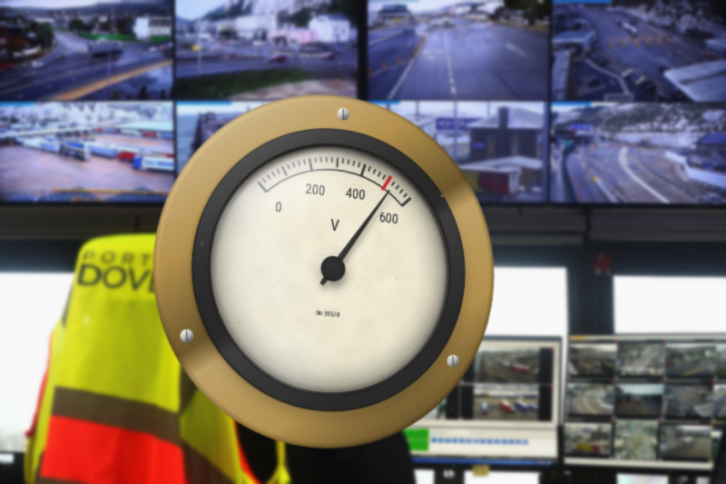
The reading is 520 (V)
